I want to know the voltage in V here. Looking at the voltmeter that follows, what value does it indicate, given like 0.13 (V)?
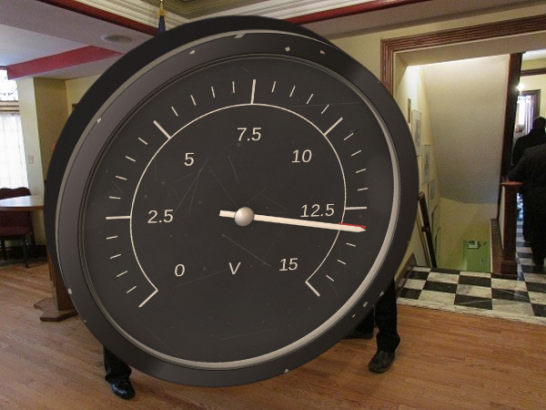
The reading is 13 (V)
